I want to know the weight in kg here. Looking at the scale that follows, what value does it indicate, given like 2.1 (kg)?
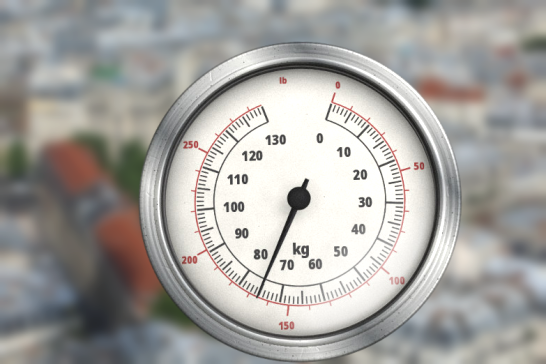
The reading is 75 (kg)
